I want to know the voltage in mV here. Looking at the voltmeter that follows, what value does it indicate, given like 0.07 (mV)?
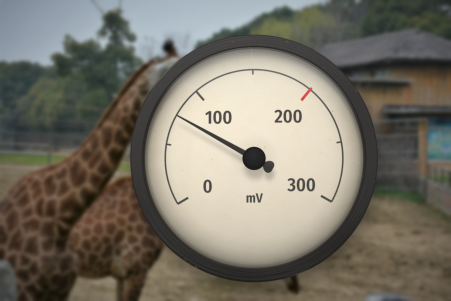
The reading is 75 (mV)
